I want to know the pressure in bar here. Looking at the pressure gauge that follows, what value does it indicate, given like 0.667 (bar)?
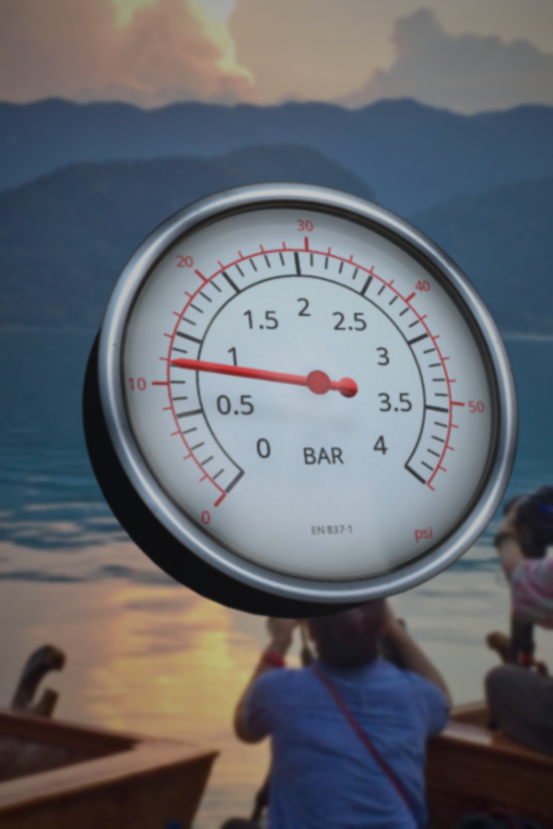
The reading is 0.8 (bar)
